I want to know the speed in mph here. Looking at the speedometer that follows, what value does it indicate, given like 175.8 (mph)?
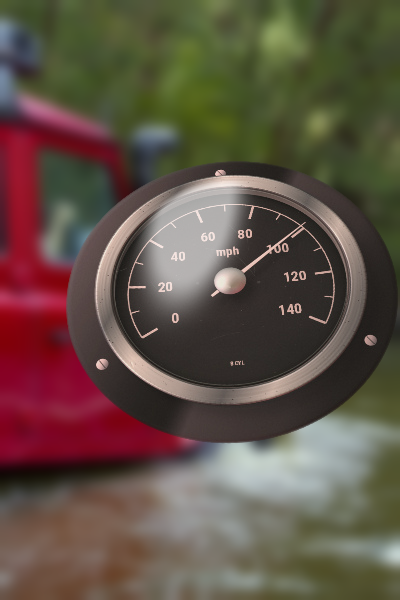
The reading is 100 (mph)
